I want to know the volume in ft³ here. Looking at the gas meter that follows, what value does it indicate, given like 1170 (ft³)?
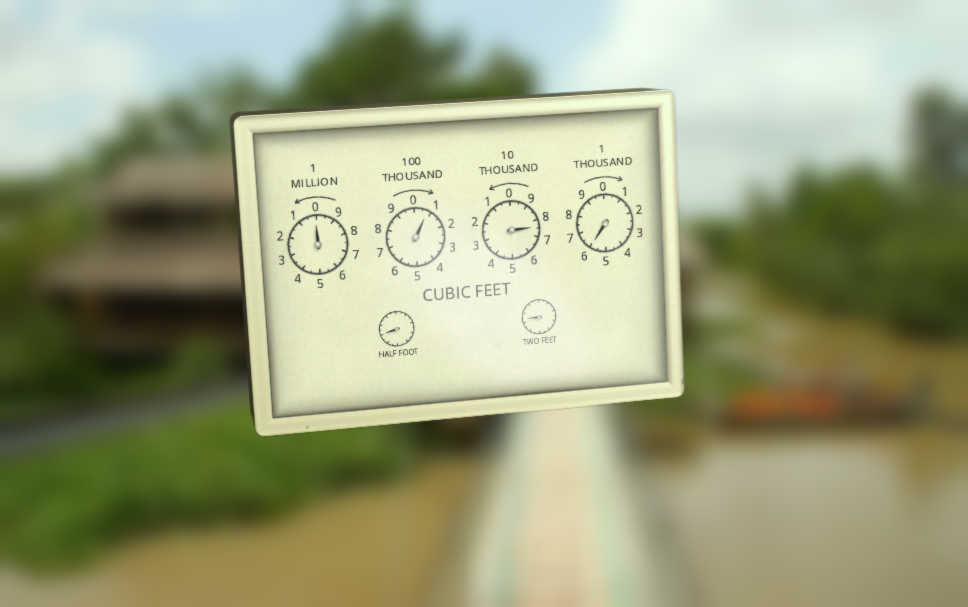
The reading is 7600 (ft³)
